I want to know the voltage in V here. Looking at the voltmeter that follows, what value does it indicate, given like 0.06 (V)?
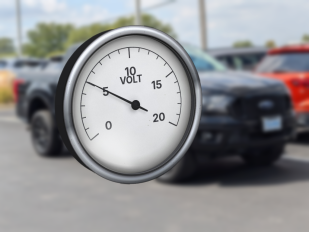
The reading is 5 (V)
